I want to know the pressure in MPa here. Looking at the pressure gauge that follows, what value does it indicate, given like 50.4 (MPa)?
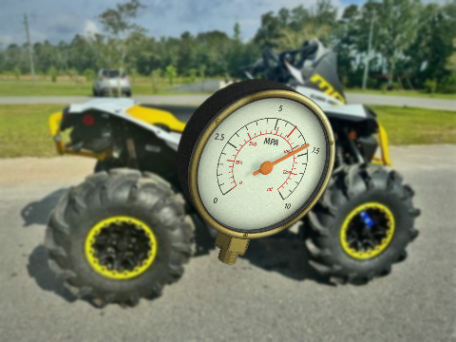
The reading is 7 (MPa)
